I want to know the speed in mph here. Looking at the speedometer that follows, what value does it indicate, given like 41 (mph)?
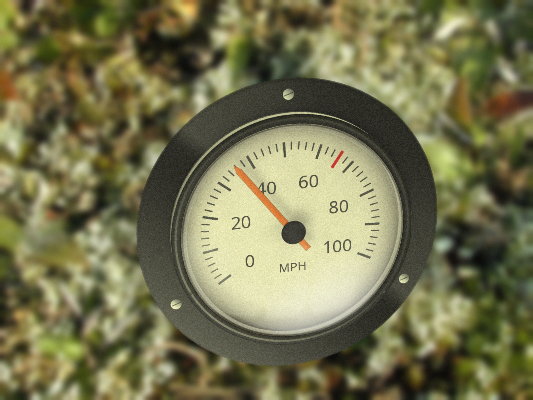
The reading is 36 (mph)
